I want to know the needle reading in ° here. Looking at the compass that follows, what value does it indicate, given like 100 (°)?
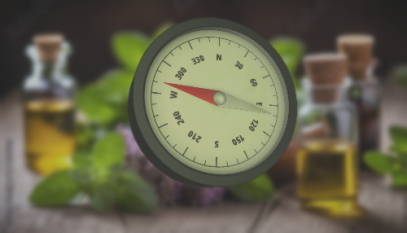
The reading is 280 (°)
